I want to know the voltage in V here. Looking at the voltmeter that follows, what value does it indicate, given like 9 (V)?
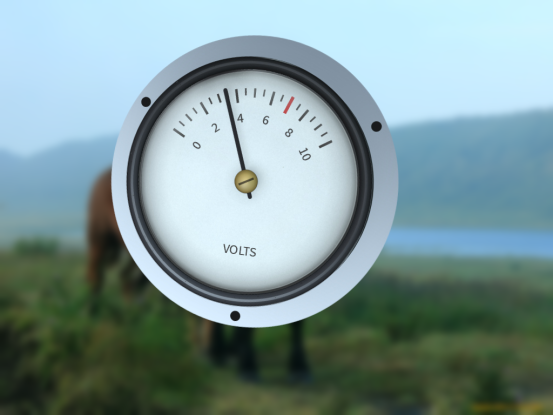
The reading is 3.5 (V)
